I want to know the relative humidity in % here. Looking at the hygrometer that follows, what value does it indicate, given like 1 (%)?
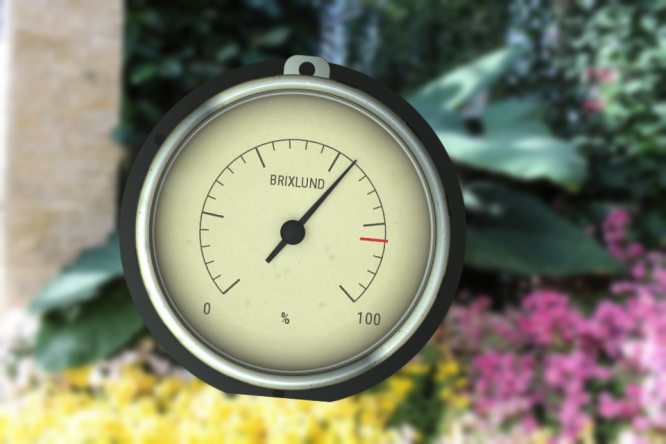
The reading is 64 (%)
